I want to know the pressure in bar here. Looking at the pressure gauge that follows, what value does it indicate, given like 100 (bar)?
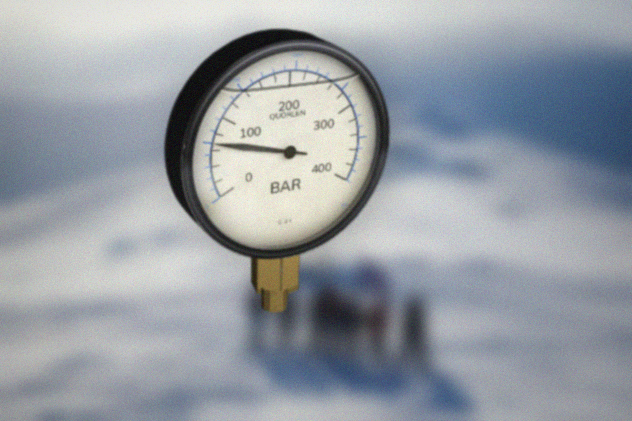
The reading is 70 (bar)
